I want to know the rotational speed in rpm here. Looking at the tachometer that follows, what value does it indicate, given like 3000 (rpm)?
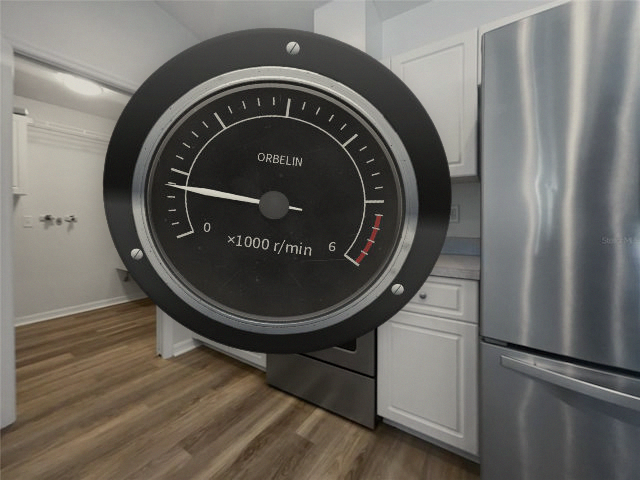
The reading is 800 (rpm)
